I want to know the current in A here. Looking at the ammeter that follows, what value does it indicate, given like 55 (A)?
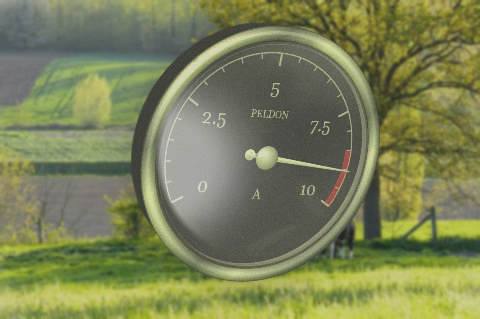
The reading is 9 (A)
